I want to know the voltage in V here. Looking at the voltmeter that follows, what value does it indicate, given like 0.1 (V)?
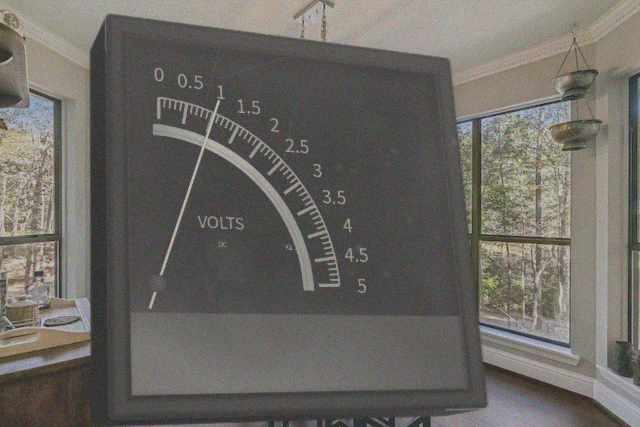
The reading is 1 (V)
